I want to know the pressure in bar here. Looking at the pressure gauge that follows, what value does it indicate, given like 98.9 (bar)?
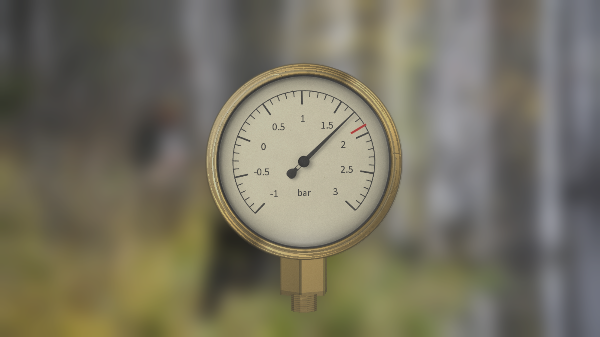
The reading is 1.7 (bar)
